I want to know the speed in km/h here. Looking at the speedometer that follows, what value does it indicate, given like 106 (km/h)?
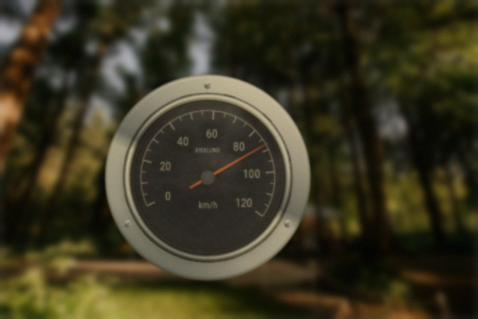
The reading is 87.5 (km/h)
